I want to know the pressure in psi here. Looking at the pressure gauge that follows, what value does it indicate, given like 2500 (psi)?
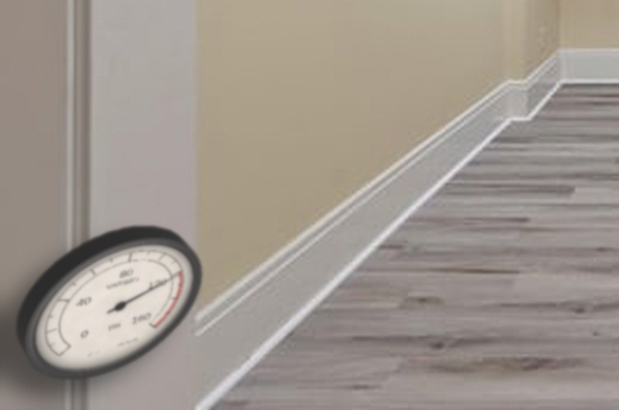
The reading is 120 (psi)
